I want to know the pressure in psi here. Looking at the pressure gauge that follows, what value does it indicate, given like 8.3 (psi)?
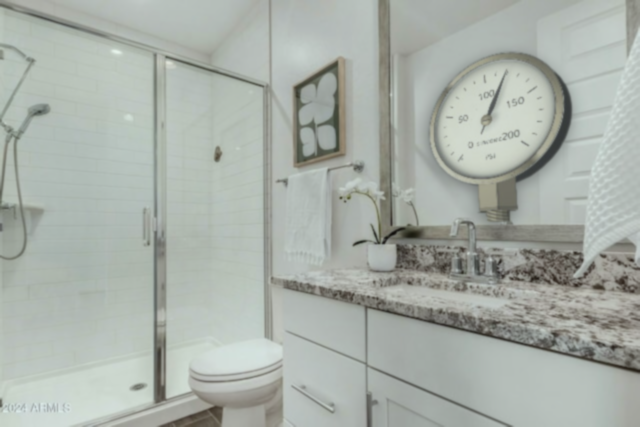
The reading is 120 (psi)
